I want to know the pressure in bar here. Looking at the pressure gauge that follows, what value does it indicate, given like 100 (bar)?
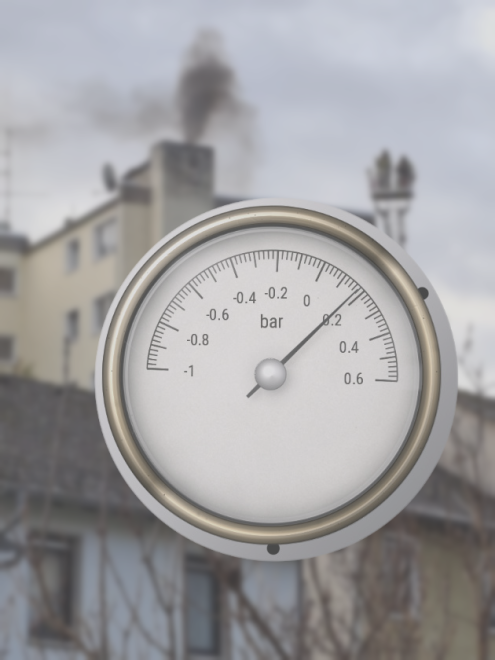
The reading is 0.18 (bar)
